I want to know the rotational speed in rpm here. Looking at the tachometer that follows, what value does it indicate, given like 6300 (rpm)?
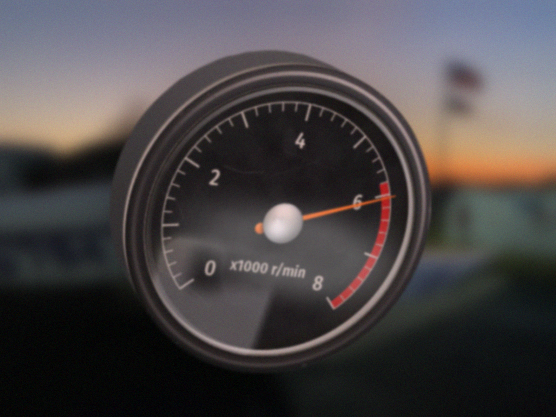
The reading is 6000 (rpm)
